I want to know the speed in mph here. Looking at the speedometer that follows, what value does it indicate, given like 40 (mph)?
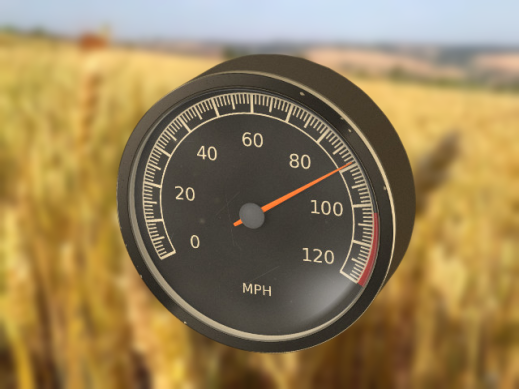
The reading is 89 (mph)
